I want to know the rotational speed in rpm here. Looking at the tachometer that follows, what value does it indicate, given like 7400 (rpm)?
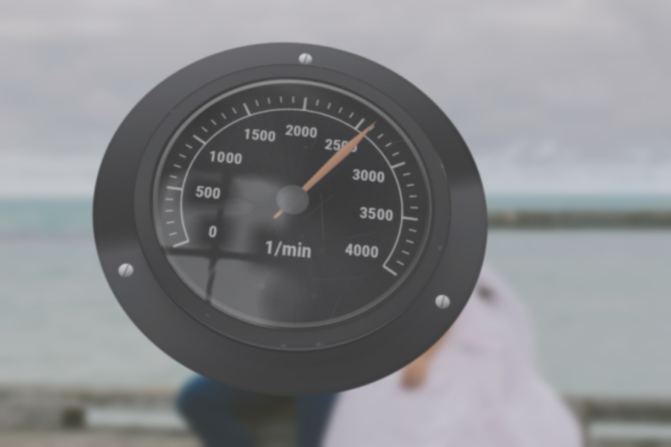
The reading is 2600 (rpm)
